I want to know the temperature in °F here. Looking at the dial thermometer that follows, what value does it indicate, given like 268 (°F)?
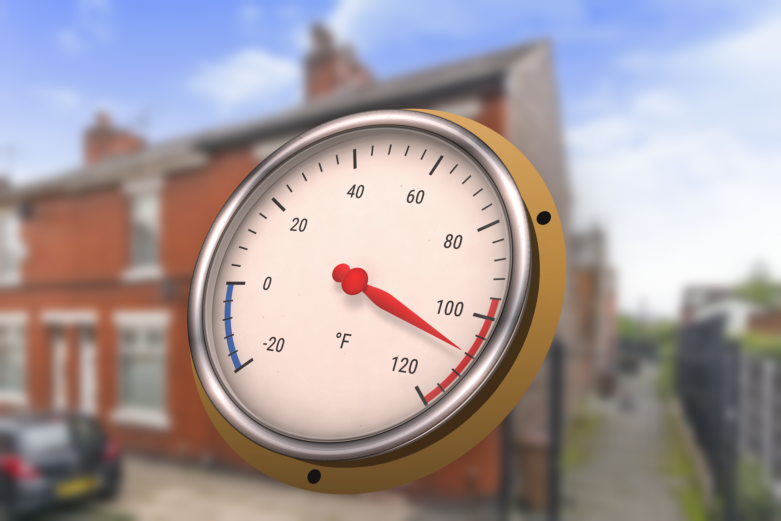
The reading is 108 (°F)
